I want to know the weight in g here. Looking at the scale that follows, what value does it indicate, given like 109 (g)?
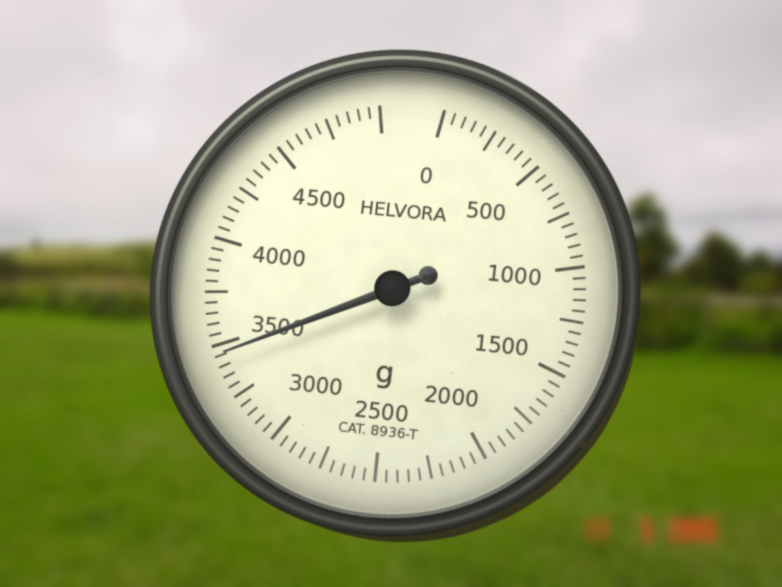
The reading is 3450 (g)
